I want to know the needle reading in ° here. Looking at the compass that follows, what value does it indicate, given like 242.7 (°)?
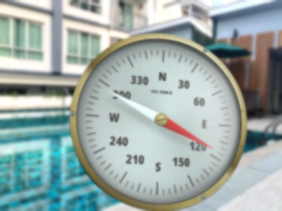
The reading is 115 (°)
